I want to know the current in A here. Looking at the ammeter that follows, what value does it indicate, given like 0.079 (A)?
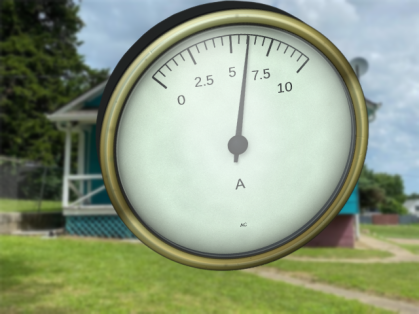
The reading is 6 (A)
